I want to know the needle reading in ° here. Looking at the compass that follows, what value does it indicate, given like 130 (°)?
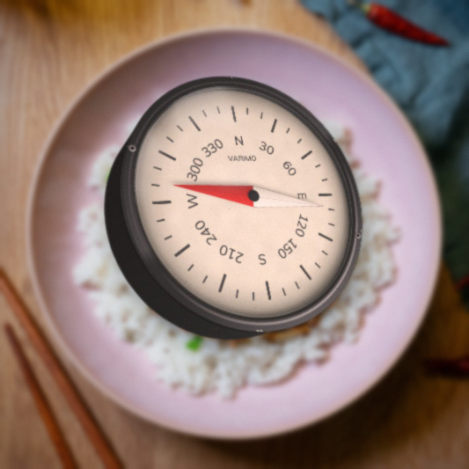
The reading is 280 (°)
